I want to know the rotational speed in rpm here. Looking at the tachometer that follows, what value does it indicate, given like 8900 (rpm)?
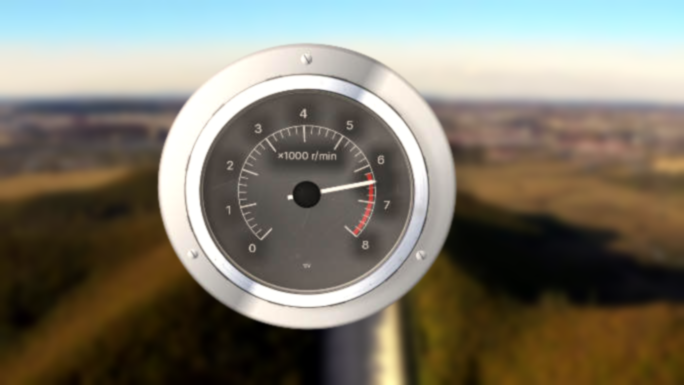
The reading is 6400 (rpm)
